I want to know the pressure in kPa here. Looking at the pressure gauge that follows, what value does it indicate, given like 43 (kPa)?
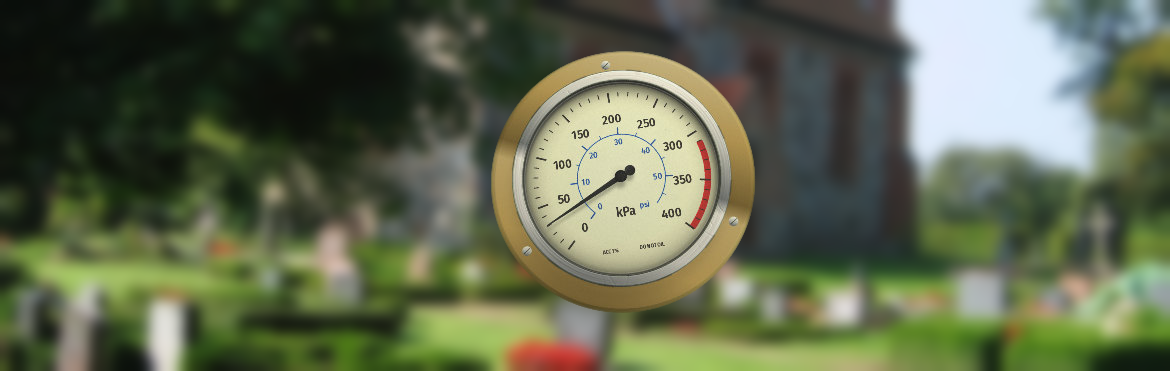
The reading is 30 (kPa)
